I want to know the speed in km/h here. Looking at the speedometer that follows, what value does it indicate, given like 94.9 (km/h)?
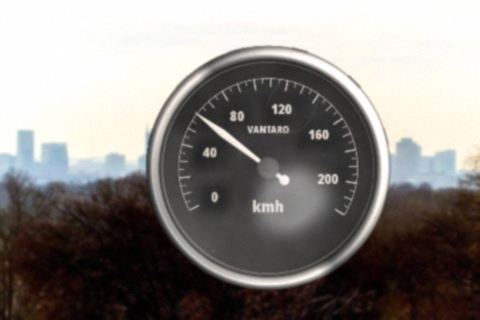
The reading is 60 (km/h)
